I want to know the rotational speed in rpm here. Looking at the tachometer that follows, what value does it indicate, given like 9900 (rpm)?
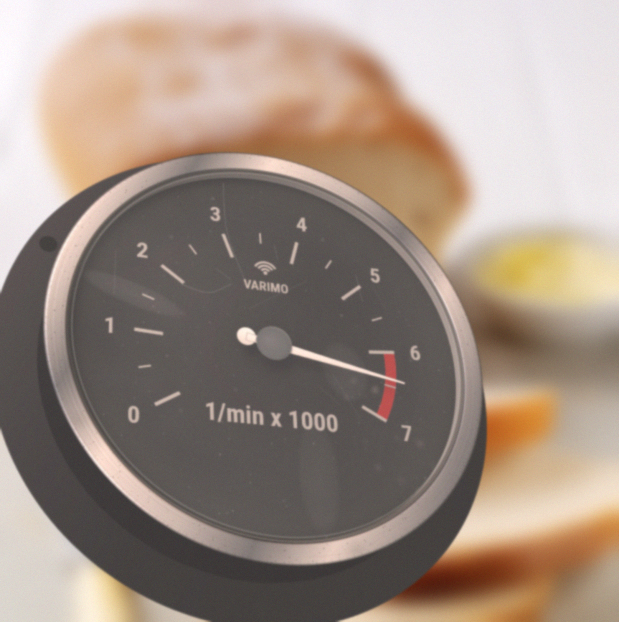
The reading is 6500 (rpm)
